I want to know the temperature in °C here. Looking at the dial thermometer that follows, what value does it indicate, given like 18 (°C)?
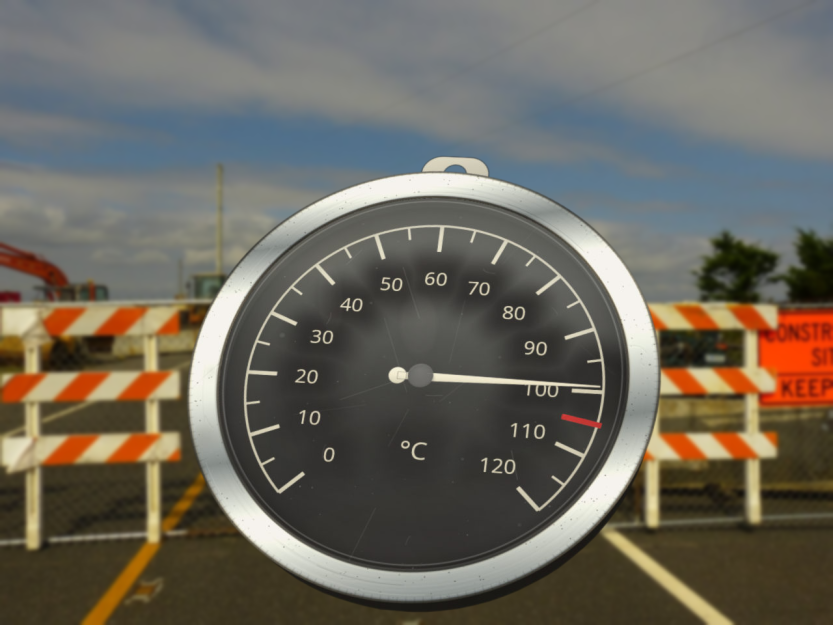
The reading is 100 (°C)
